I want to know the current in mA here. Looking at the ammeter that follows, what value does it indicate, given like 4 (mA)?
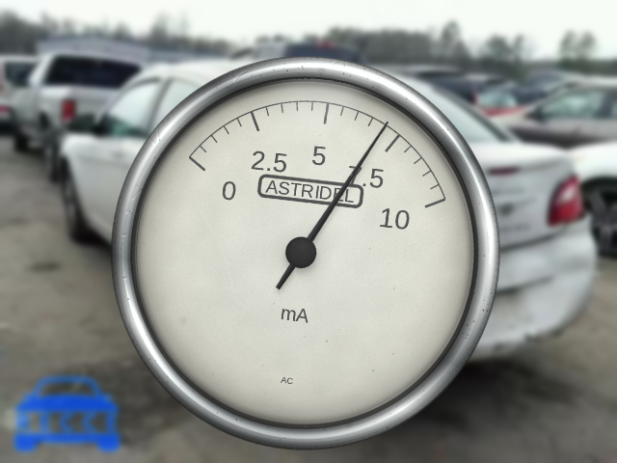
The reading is 7 (mA)
